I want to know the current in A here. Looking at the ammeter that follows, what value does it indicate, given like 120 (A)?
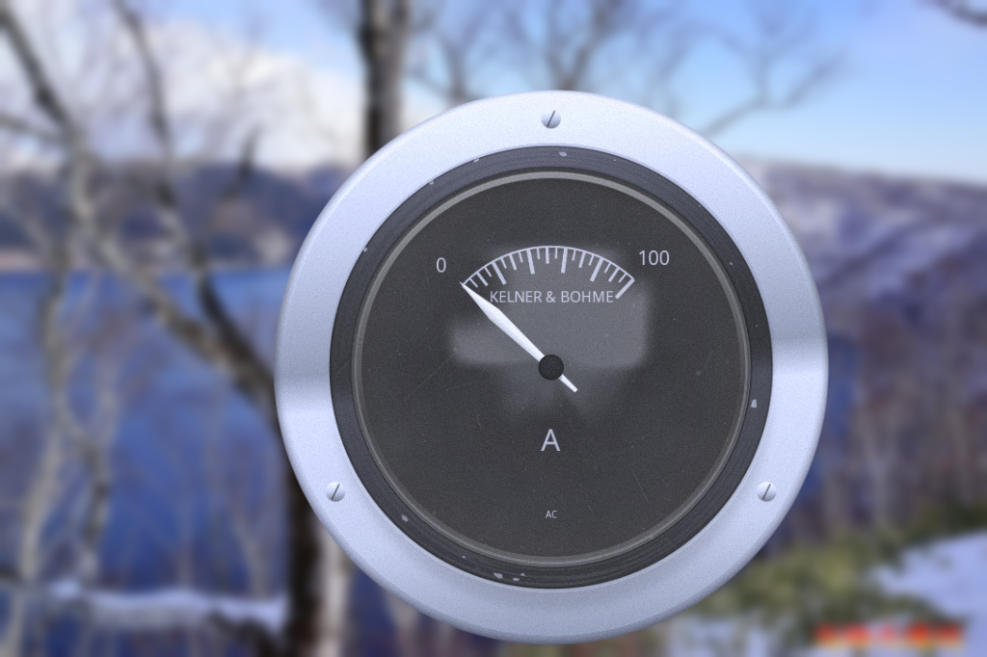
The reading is 0 (A)
